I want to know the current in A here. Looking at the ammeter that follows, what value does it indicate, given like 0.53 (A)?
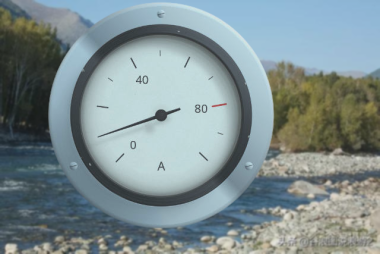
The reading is 10 (A)
